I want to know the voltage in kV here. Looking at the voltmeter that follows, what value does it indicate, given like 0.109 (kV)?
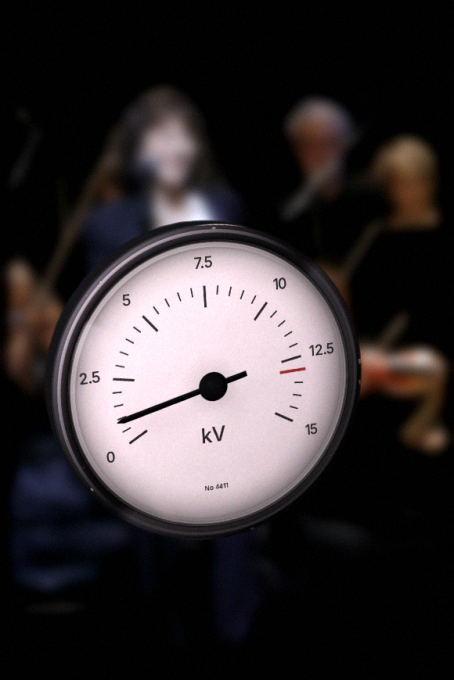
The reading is 1 (kV)
